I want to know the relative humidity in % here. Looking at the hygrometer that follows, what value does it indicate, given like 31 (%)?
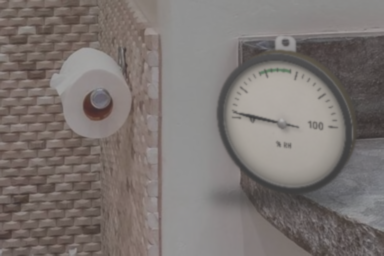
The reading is 4 (%)
